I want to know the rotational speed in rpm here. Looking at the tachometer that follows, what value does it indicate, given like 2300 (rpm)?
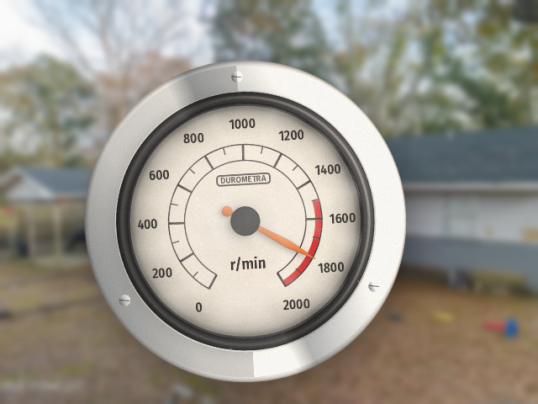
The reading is 1800 (rpm)
